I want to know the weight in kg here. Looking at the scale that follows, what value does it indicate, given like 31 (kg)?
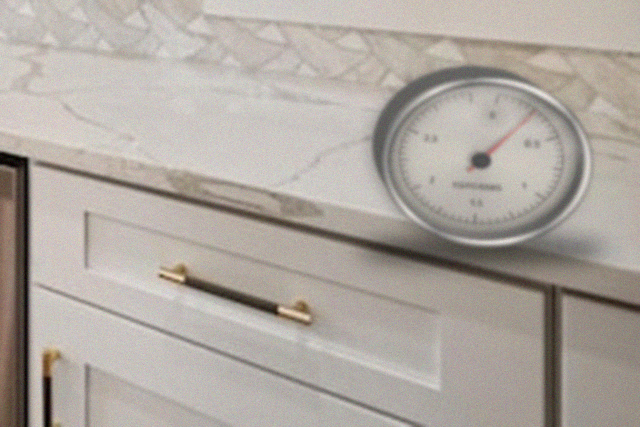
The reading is 0.25 (kg)
